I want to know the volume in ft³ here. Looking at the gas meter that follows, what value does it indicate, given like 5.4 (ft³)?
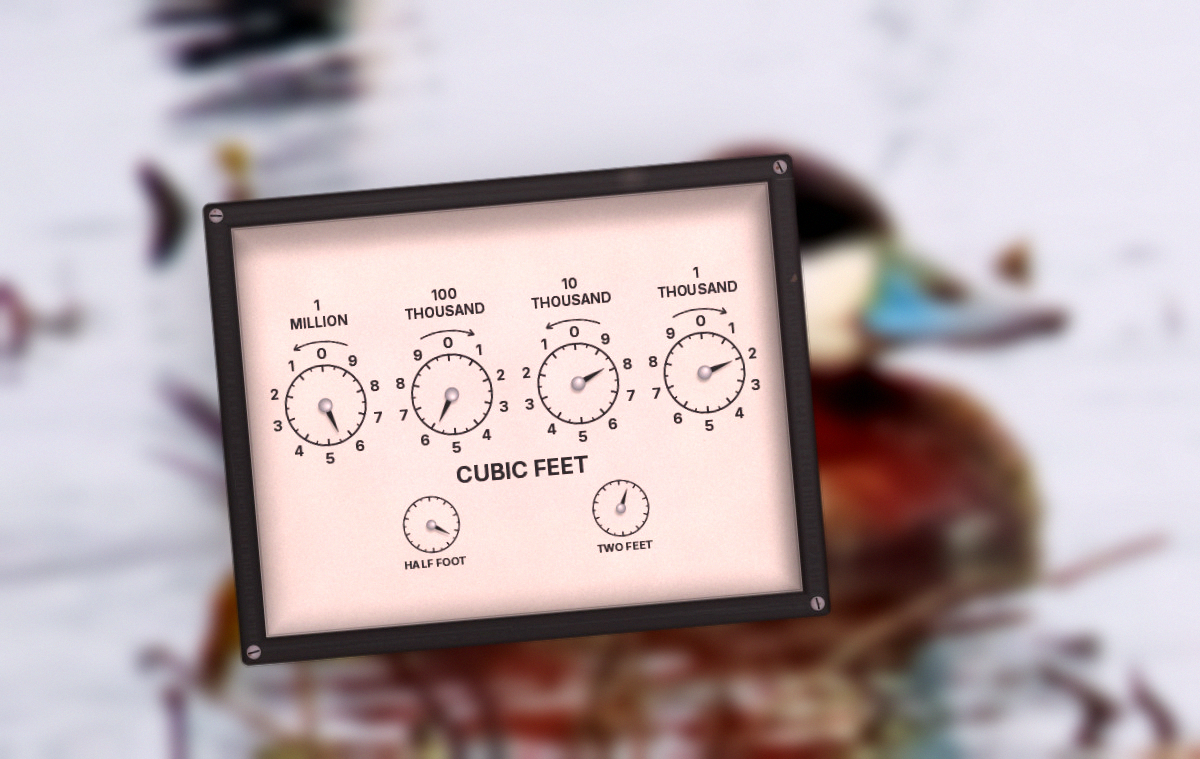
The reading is 558200 (ft³)
